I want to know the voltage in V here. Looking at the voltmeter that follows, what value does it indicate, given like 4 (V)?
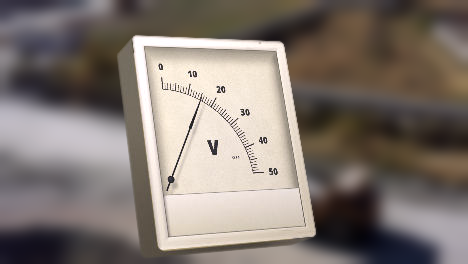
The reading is 15 (V)
